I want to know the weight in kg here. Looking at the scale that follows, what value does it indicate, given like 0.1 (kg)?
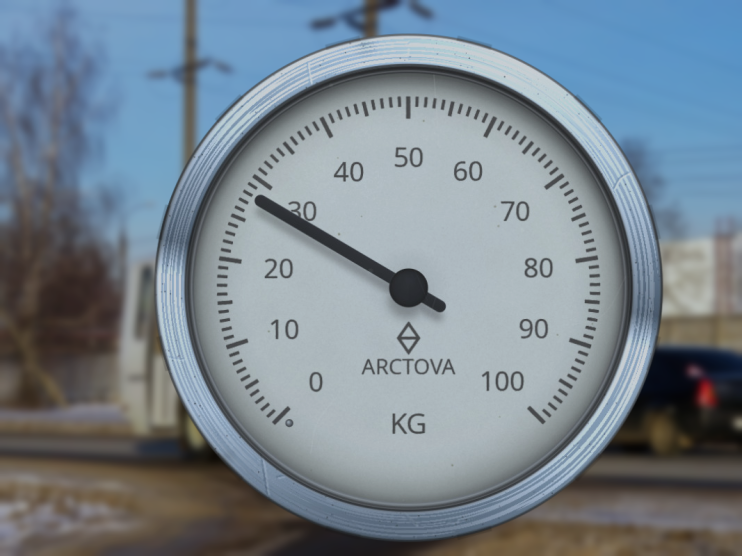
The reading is 28 (kg)
